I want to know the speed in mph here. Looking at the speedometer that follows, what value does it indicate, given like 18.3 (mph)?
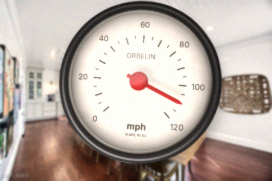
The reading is 110 (mph)
